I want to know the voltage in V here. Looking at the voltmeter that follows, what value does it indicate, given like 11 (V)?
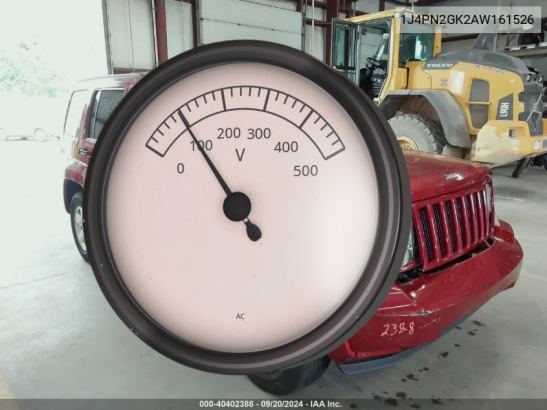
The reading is 100 (V)
